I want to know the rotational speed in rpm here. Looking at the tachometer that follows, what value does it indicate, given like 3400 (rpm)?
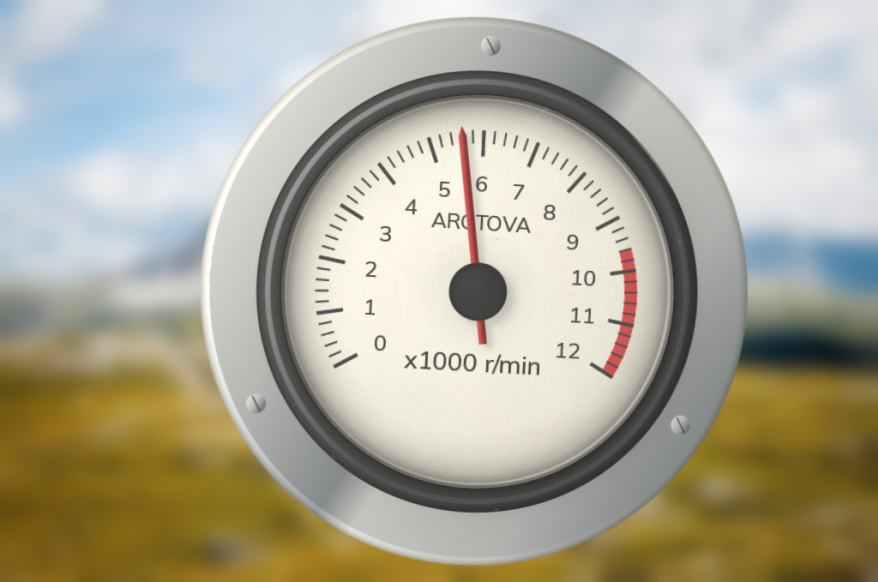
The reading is 5600 (rpm)
